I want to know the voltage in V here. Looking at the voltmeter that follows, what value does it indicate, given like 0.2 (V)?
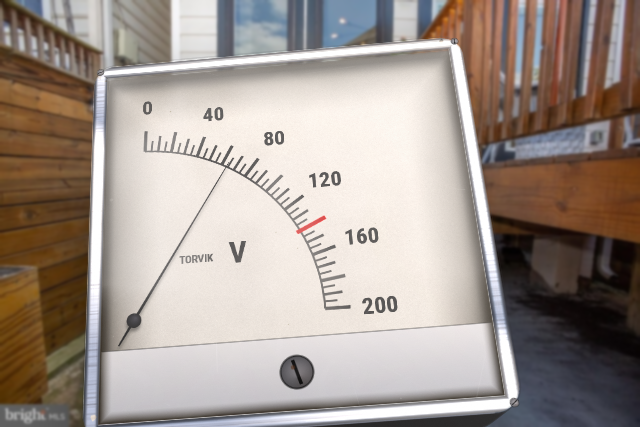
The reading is 65 (V)
